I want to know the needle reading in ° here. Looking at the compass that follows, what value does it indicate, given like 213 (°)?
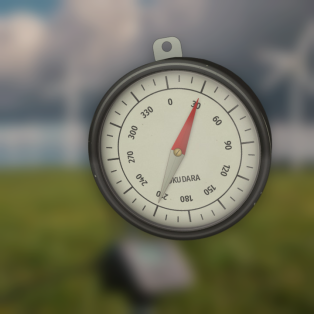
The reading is 30 (°)
